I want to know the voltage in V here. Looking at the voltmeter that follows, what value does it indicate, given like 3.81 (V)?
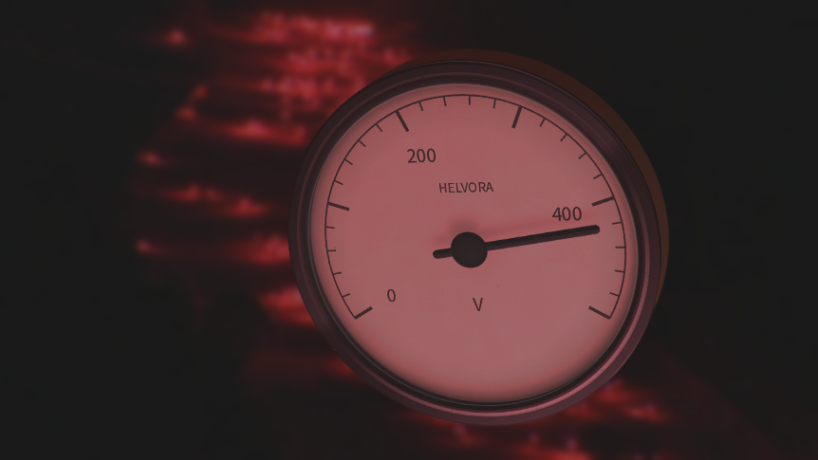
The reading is 420 (V)
